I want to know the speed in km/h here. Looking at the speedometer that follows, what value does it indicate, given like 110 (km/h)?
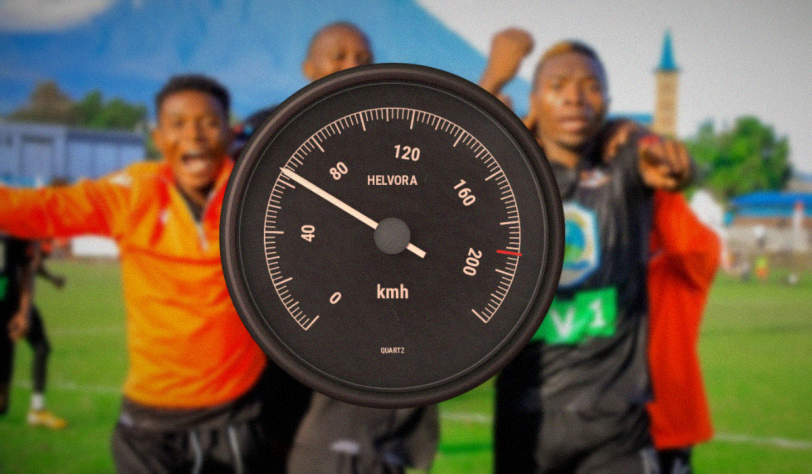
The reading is 64 (km/h)
